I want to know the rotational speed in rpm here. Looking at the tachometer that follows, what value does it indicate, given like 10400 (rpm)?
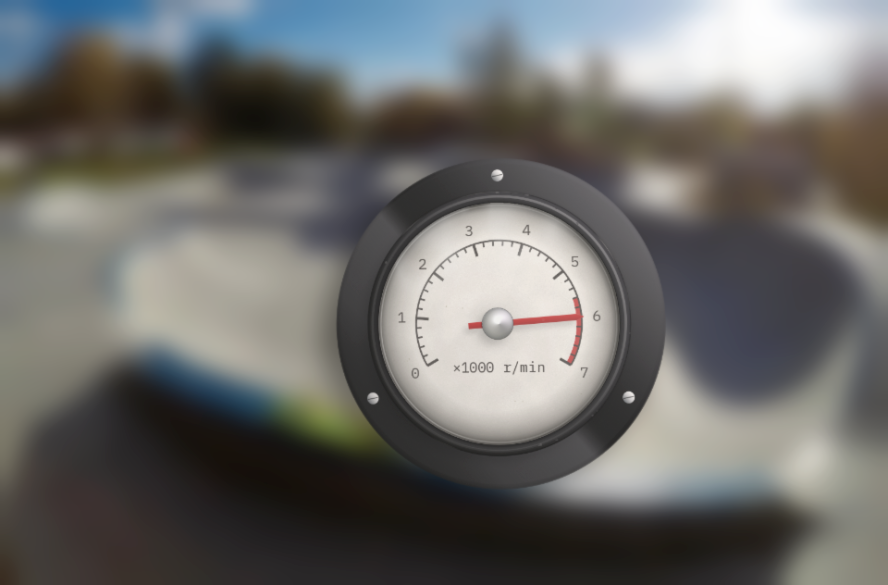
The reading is 6000 (rpm)
